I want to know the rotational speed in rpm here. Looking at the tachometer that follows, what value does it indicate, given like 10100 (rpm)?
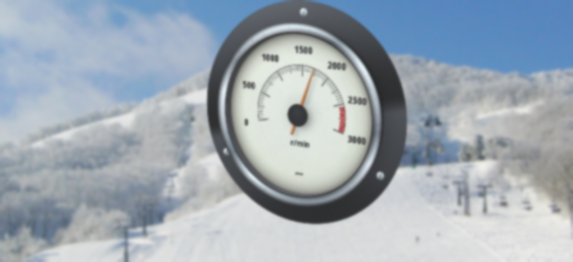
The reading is 1750 (rpm)
